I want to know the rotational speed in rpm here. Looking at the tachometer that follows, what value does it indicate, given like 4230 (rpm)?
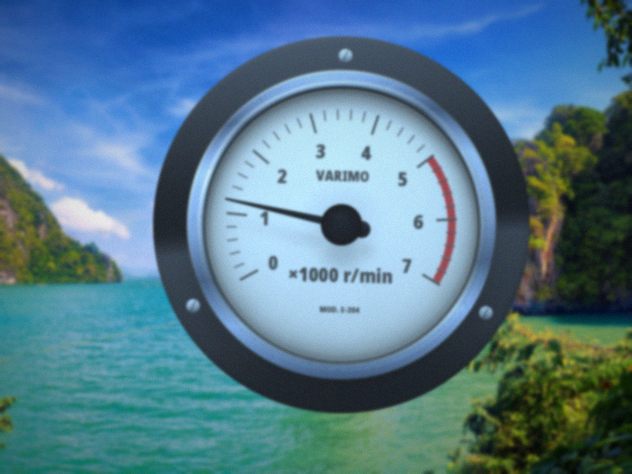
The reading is 1200 (rpm)
